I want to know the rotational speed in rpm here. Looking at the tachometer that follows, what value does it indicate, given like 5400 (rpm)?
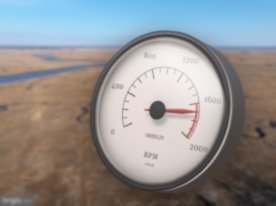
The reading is 1700 (rpm)
